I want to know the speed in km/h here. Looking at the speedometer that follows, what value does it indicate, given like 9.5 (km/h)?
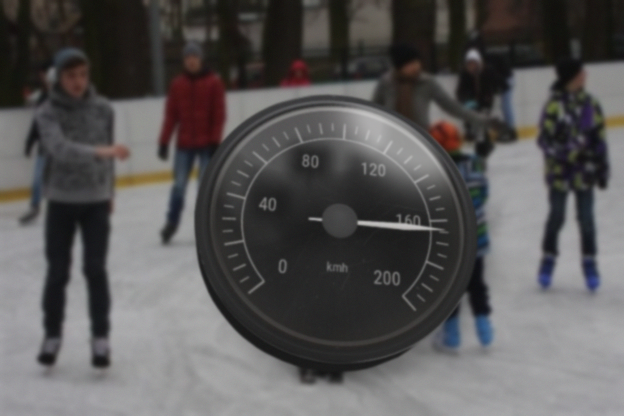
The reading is 165 (km/h)
